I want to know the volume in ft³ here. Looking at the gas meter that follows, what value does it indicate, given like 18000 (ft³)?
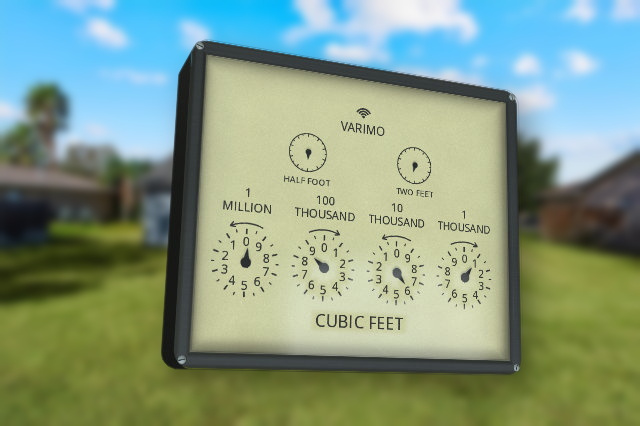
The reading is 986100 (ft³)
